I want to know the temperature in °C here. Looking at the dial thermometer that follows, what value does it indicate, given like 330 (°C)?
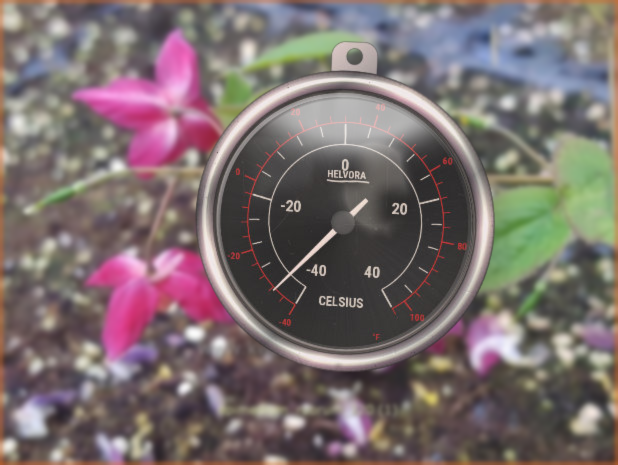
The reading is -36 (°C)
